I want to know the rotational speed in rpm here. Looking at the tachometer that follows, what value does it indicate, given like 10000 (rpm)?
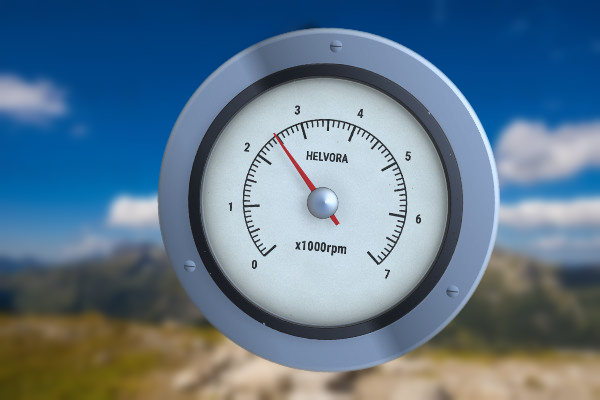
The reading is 2500 (rpm)
